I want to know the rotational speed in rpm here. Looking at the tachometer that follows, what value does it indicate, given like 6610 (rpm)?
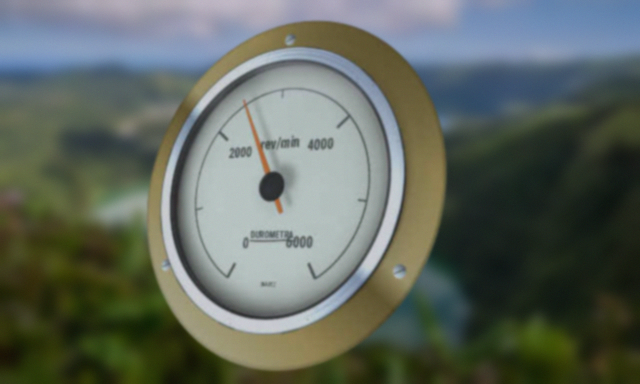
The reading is 2500 (rpm)
